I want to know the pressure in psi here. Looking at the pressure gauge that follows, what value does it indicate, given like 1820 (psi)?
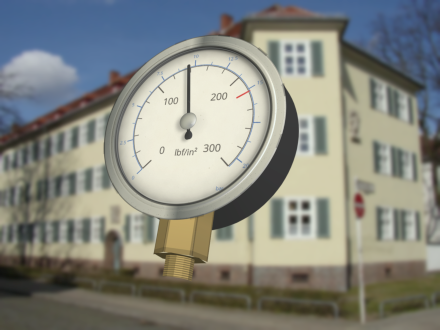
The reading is 140 (psi)
